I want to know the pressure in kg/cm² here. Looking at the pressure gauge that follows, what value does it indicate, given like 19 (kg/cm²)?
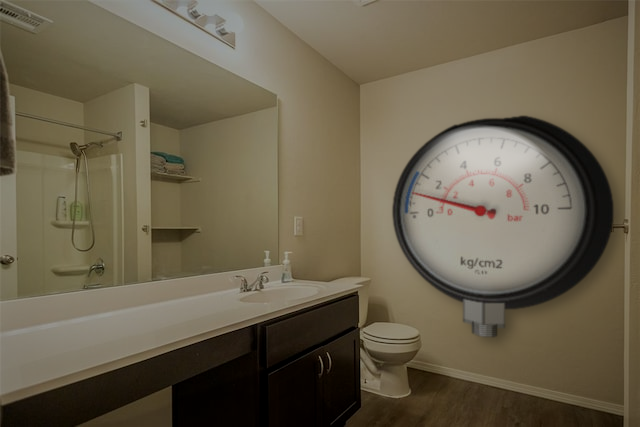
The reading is 1 (kg/cm²)
